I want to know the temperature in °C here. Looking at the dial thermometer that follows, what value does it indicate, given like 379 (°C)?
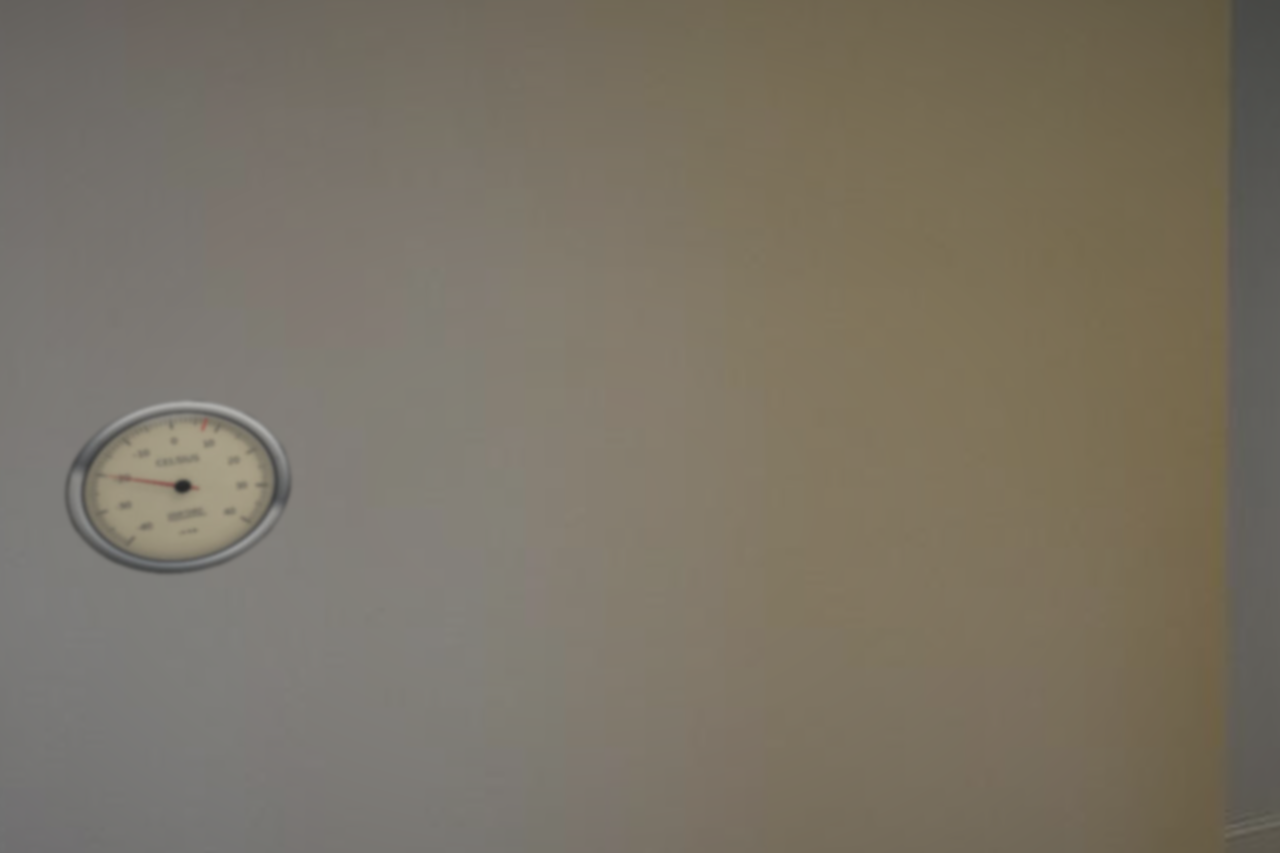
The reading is -20 (°C)
